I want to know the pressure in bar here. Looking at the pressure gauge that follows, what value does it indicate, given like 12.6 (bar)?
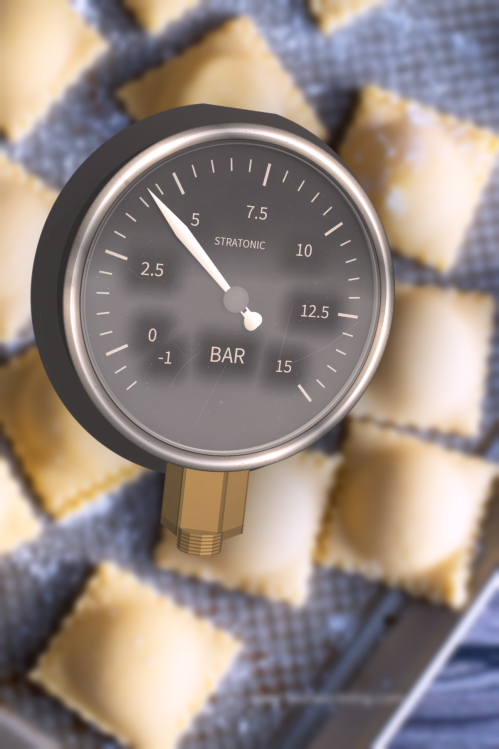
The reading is 4.25 (bar)
